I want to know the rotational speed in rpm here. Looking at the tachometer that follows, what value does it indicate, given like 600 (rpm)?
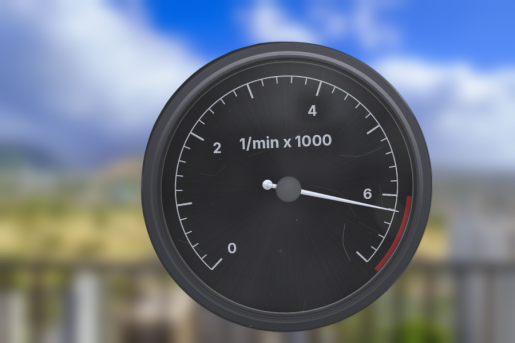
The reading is 6200 (rpm)
